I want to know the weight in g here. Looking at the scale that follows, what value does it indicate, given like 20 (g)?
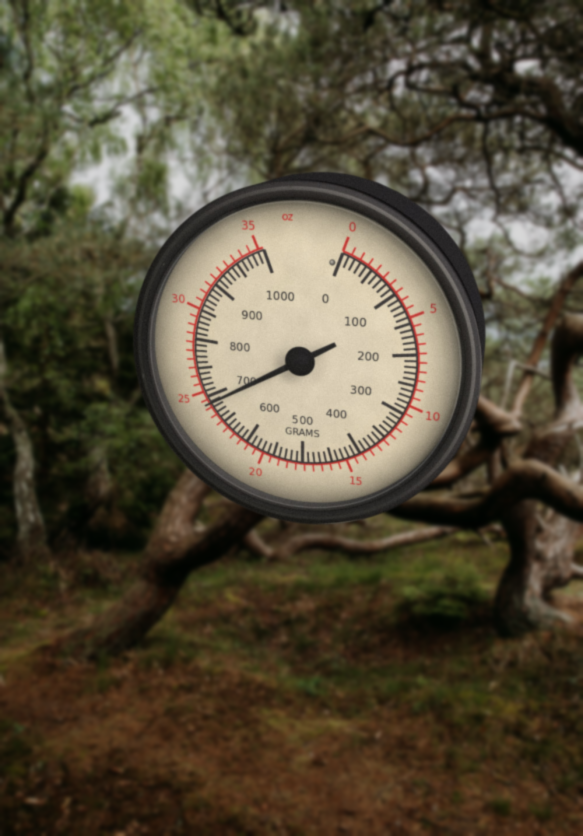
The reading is 690 (g)
